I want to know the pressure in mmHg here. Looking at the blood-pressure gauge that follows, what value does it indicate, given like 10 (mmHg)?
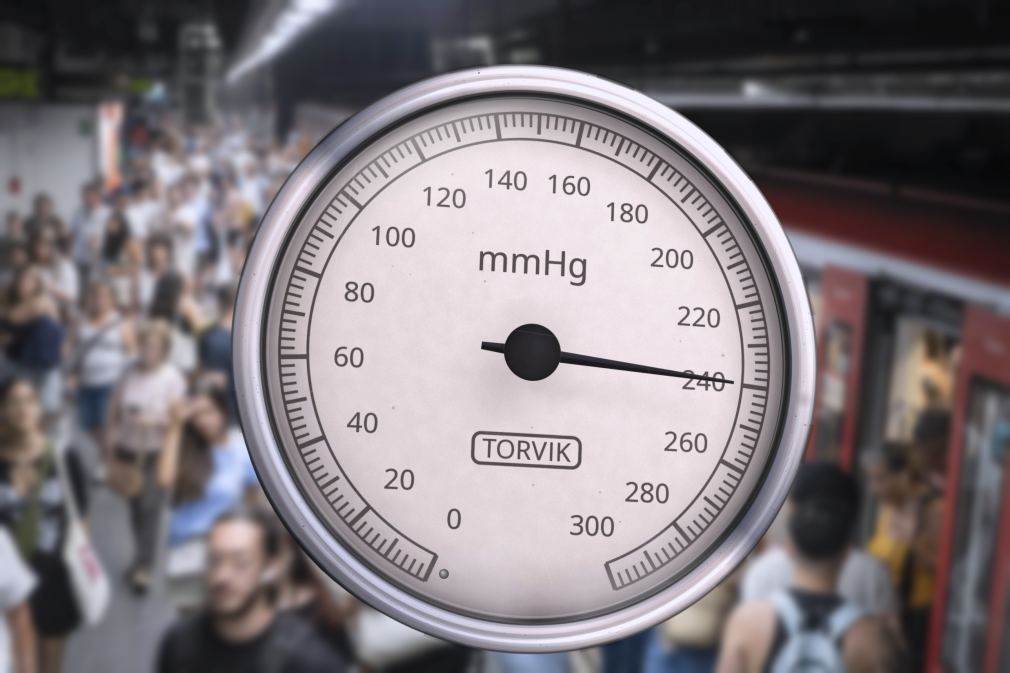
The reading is 240 (mmHg)
